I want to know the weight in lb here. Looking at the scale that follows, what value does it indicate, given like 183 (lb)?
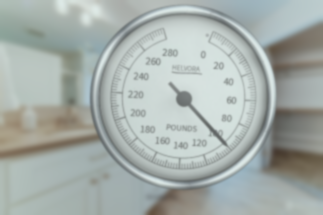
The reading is 100 (lb)
